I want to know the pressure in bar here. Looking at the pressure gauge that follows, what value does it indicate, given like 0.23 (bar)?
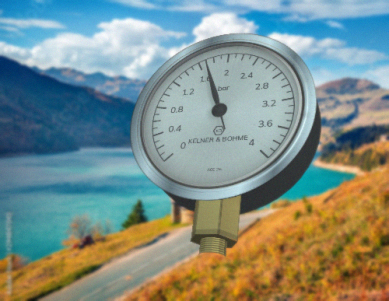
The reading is 1.7 (bar)
